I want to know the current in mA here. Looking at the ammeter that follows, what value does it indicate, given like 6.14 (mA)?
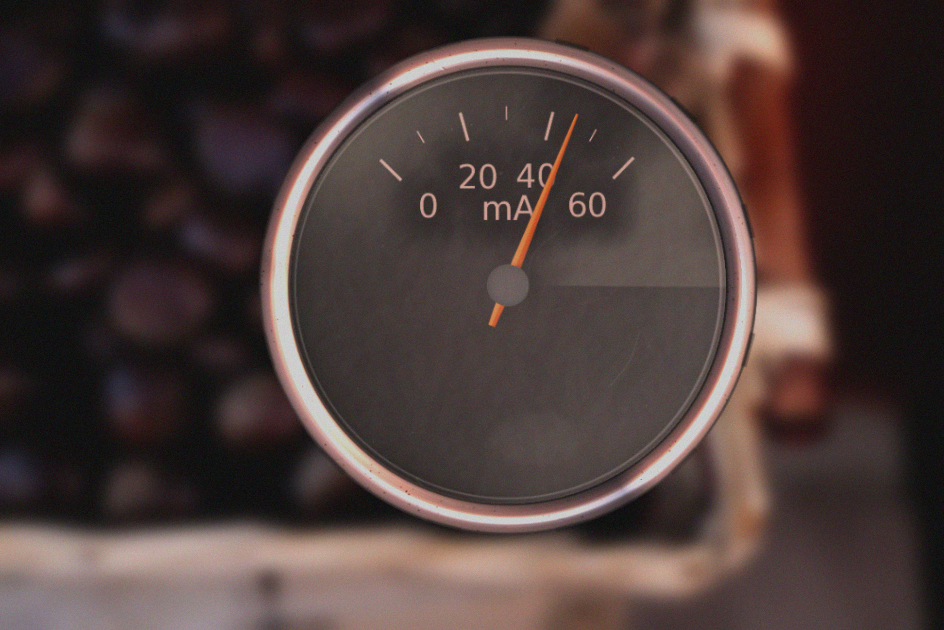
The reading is 45 (mA)
